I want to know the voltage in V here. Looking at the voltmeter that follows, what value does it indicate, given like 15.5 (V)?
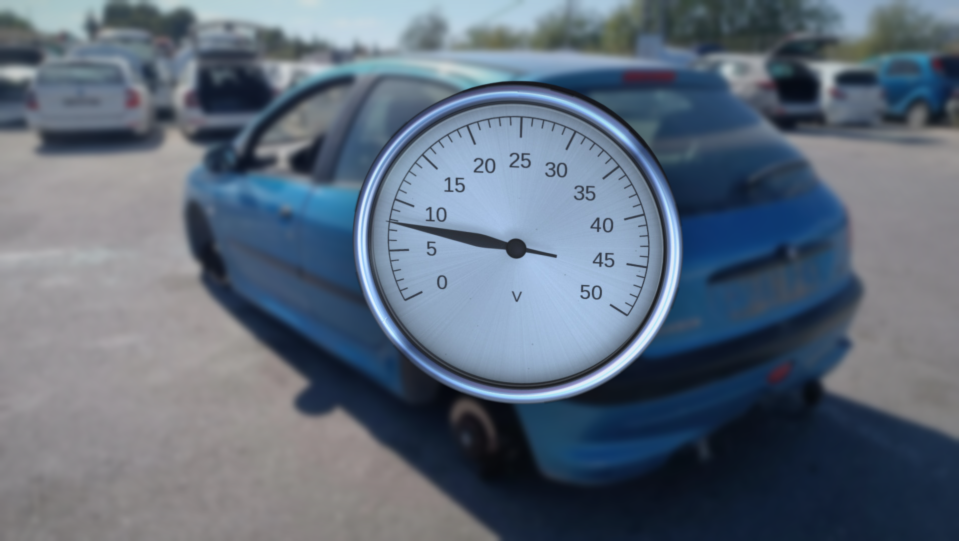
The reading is 8 (V)
